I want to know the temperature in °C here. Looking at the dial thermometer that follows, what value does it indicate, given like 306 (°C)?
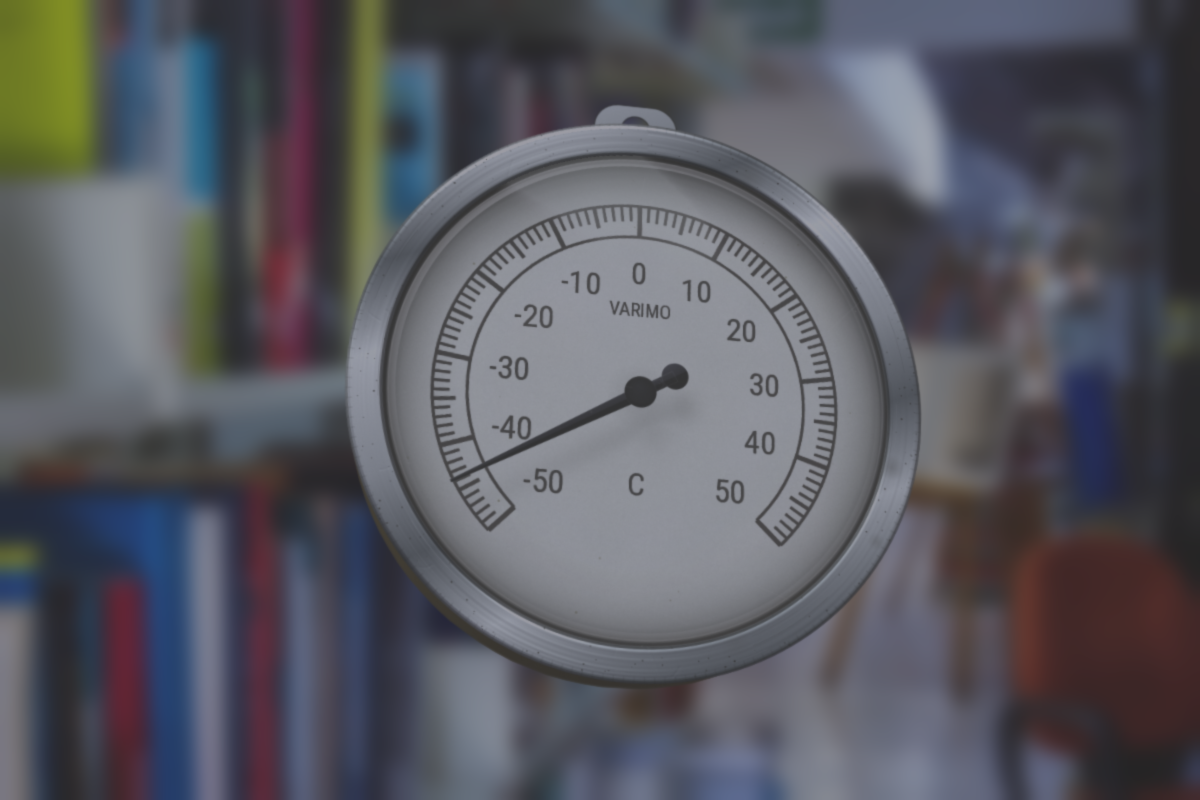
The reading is -44 (°C)
